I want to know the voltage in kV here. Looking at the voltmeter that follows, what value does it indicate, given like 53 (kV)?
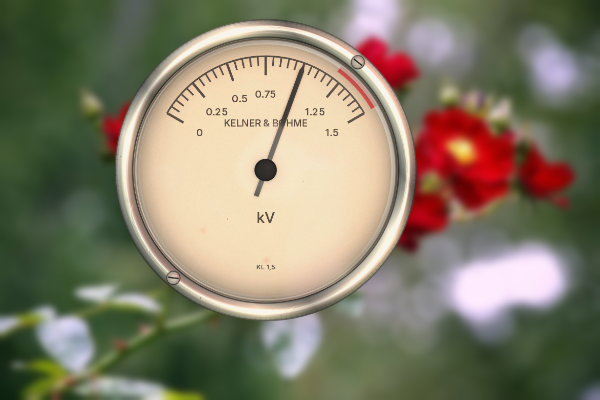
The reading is 1 (kV)
